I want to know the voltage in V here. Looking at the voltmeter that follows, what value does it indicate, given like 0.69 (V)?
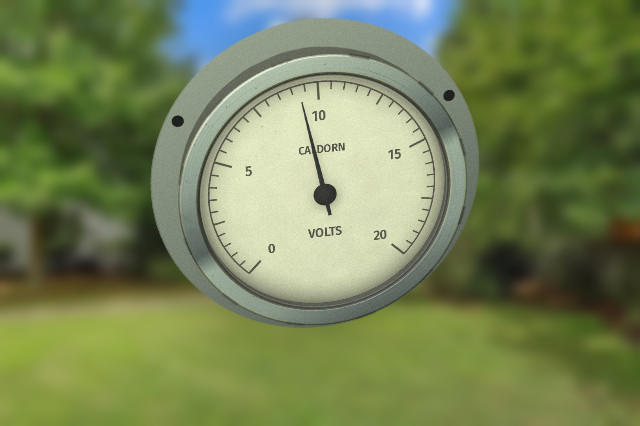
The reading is 9.25 (V)
